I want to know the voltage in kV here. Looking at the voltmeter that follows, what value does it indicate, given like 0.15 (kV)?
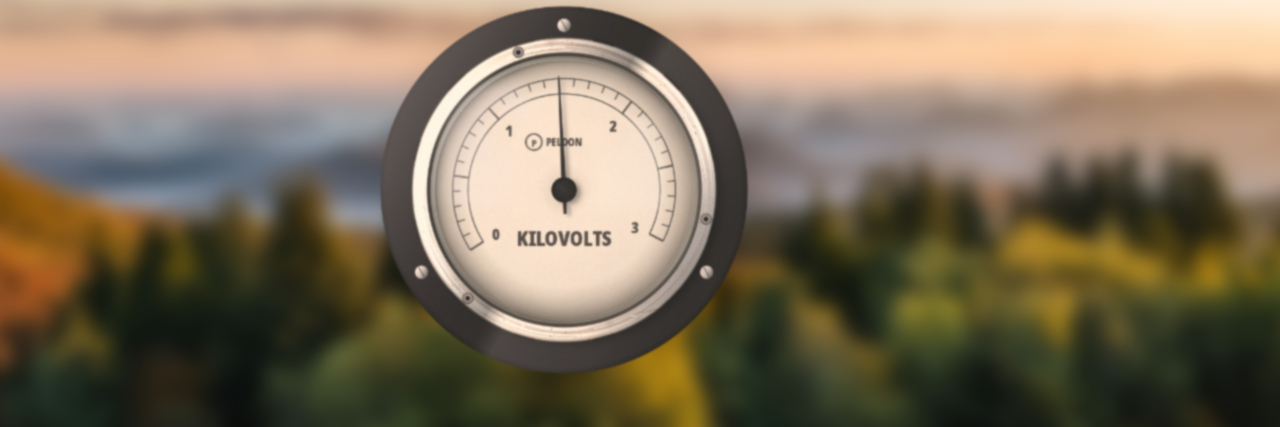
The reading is 1.5 (kV)
